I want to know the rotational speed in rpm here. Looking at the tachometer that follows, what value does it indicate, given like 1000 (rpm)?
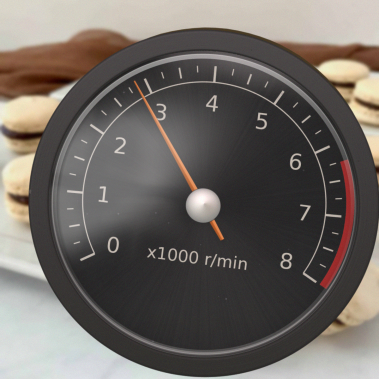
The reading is 2875 (rpm)
